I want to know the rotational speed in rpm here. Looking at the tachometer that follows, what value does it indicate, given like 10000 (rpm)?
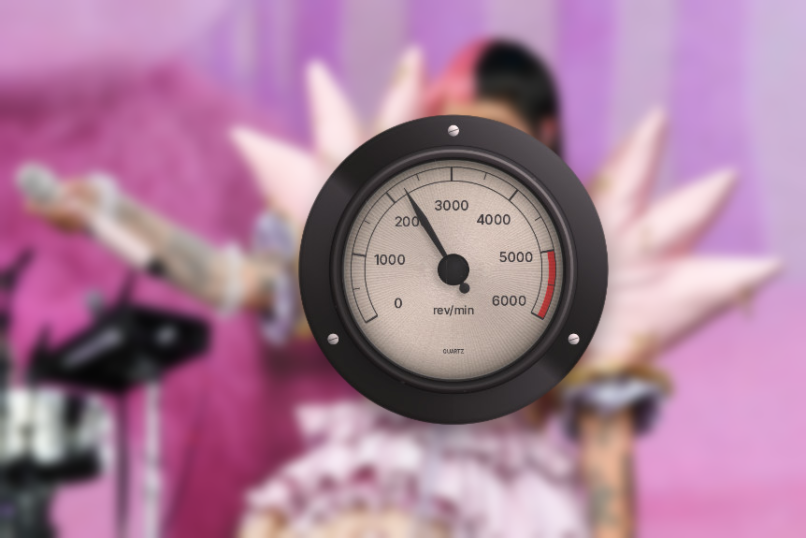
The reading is 2250 (rpm)
